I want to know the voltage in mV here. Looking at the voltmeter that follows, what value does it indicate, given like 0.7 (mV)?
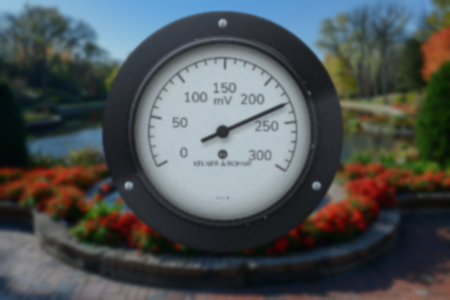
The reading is 230 (mV)
